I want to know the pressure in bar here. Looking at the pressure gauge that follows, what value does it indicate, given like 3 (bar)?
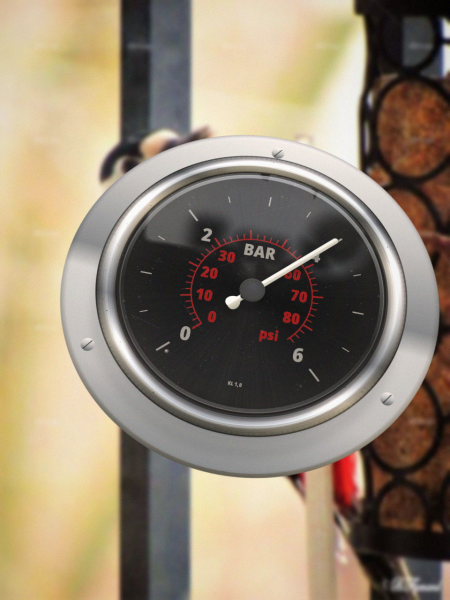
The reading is 4 (bar)
